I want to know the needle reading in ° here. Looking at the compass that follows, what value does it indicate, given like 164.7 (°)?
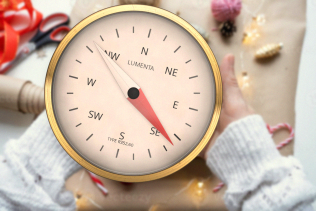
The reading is 127.5 (°)
